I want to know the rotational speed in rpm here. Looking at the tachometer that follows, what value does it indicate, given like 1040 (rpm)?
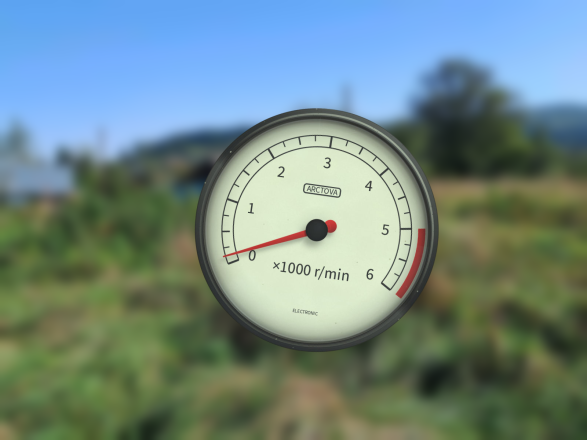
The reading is 125 (rpm)
